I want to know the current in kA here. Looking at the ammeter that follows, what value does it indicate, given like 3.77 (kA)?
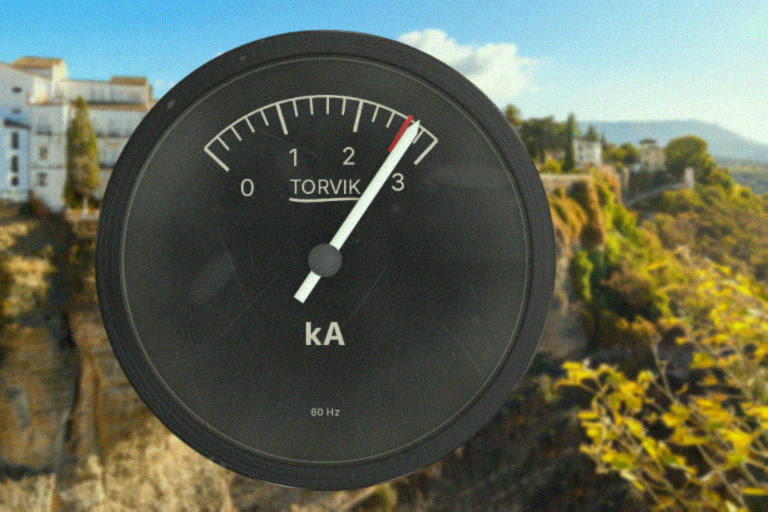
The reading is 2.7 (kA)
